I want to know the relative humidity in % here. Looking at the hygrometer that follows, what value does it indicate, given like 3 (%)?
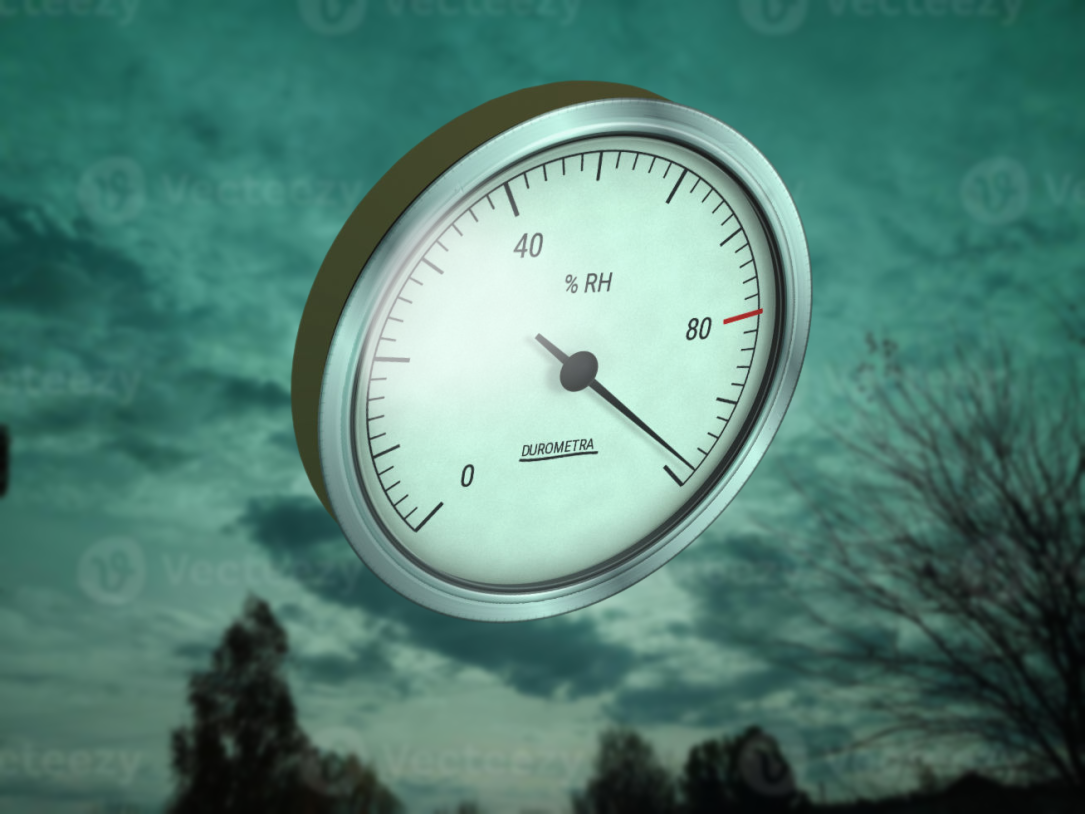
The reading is 98 (%)
